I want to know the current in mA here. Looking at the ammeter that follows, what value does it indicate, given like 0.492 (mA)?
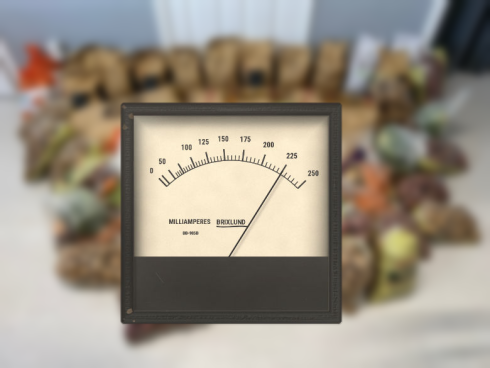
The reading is 225 (mA)
